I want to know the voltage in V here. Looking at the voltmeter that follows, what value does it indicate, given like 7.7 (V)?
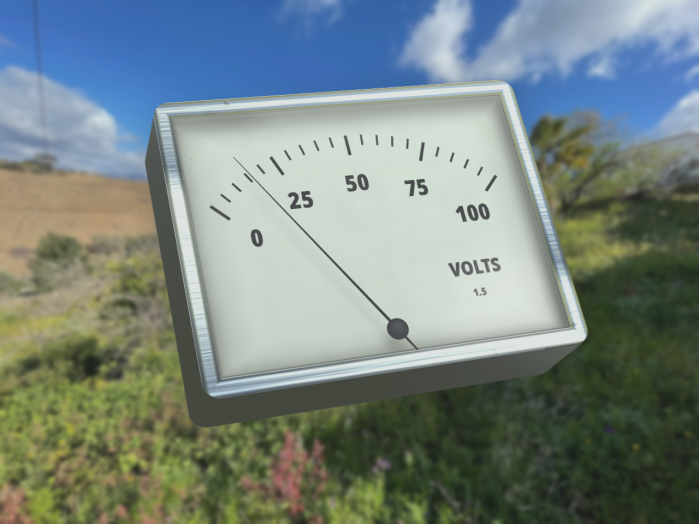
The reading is 15 (V)
